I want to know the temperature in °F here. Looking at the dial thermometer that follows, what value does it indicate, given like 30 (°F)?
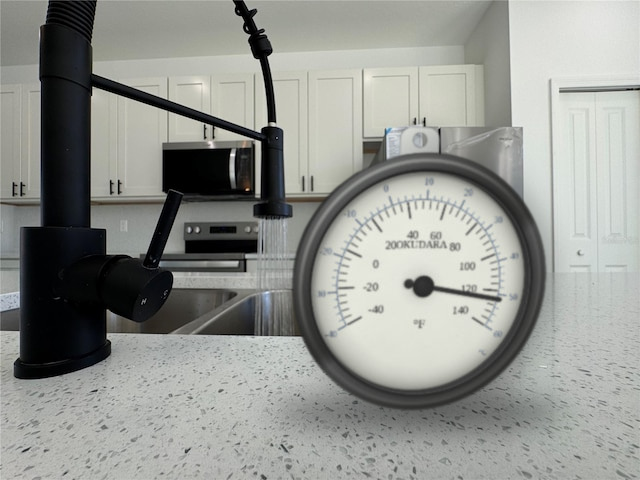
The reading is 124 (°F)
